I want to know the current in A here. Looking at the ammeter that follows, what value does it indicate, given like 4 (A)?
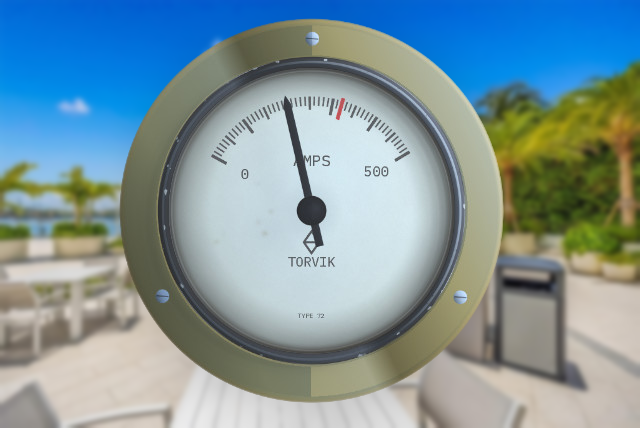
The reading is 200 (A)
